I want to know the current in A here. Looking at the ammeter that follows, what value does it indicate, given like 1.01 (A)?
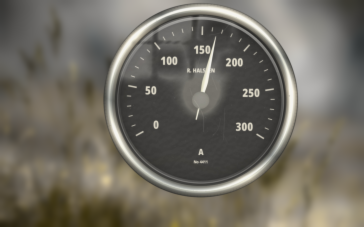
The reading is 165 (A)
